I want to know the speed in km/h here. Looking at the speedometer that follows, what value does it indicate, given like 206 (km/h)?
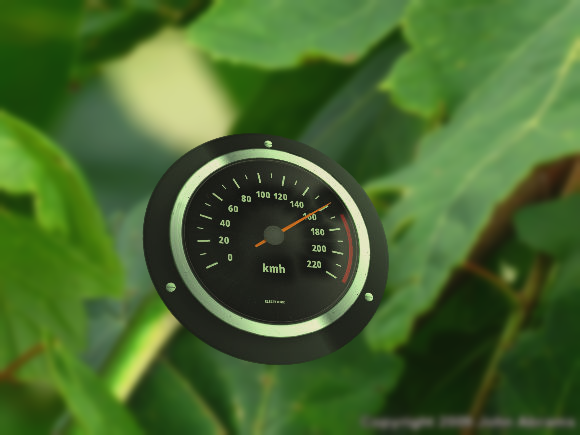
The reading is 160 (km/h)
